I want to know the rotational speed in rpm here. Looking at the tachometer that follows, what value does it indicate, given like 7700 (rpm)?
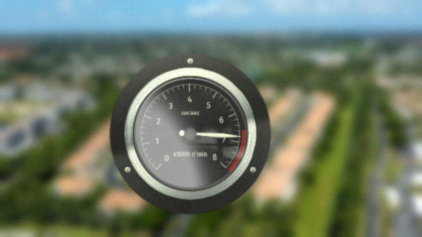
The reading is 6800 (rpm)
